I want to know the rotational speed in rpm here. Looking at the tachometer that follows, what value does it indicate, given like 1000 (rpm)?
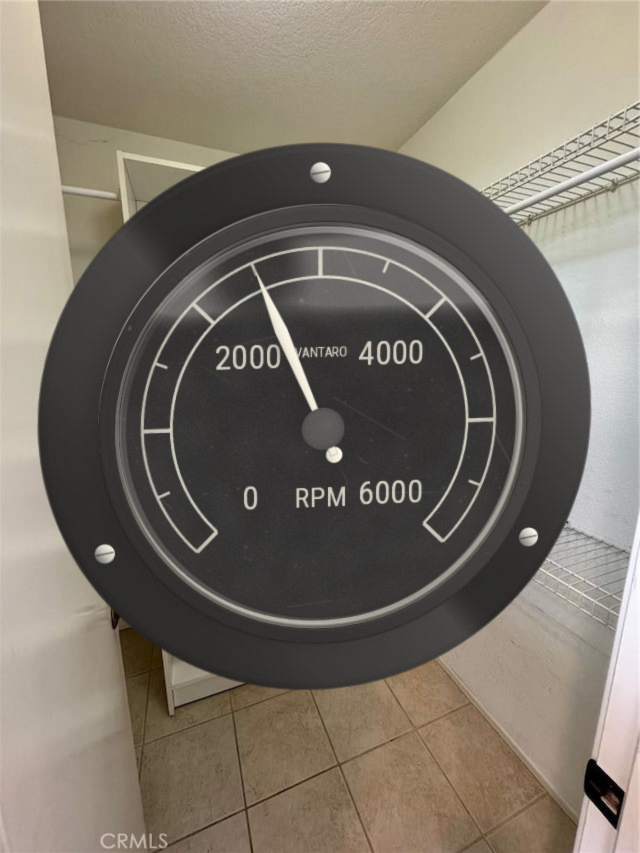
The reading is 2500 (rpm)
